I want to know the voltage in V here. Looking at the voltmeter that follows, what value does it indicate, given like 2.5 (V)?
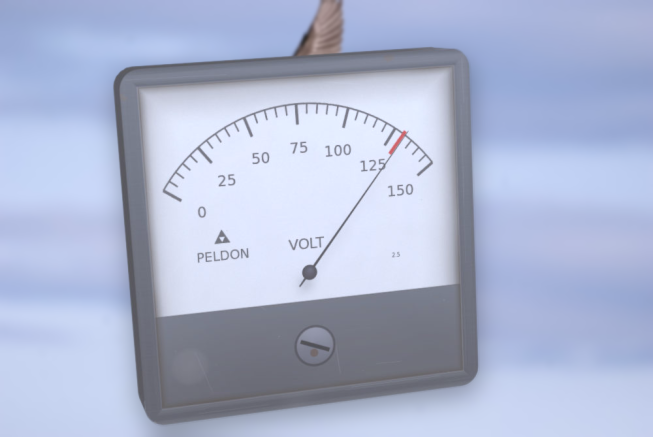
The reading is 130 (V)
